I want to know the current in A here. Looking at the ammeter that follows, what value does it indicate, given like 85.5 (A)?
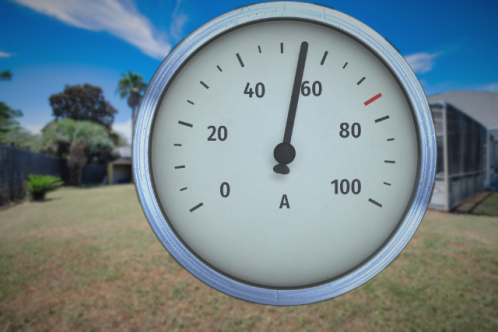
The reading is 55 (A)
